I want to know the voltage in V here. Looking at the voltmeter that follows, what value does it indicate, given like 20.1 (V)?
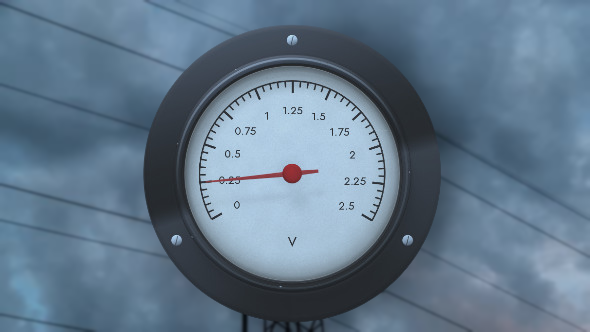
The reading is 0.25 (V)
